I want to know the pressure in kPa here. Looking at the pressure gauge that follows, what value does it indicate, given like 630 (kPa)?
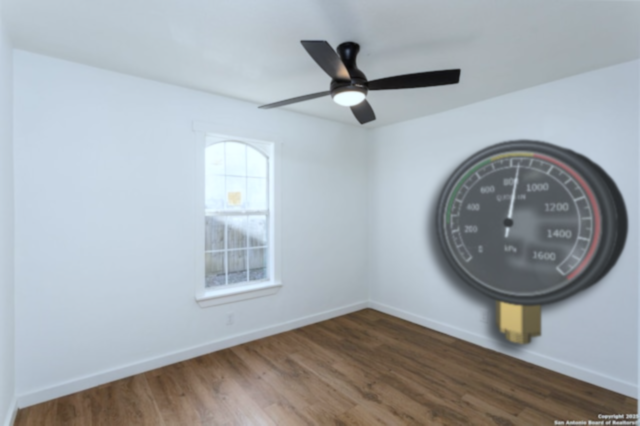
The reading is 850 (kPa)
